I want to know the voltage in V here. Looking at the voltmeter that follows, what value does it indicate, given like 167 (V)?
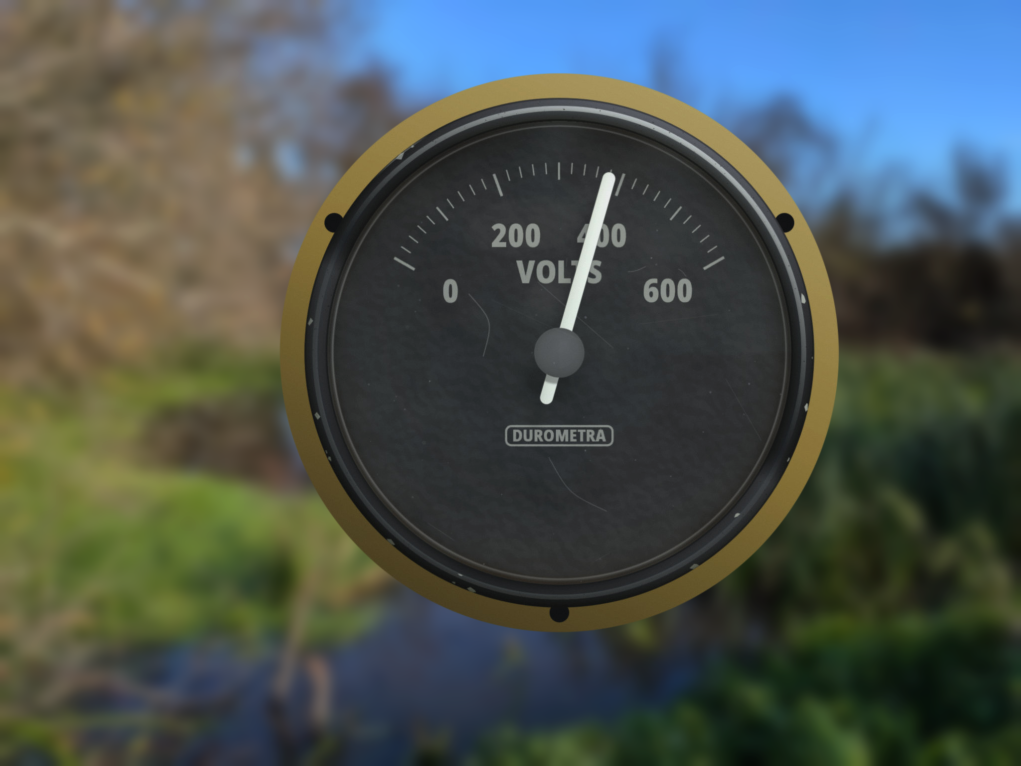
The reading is 380 (V)
